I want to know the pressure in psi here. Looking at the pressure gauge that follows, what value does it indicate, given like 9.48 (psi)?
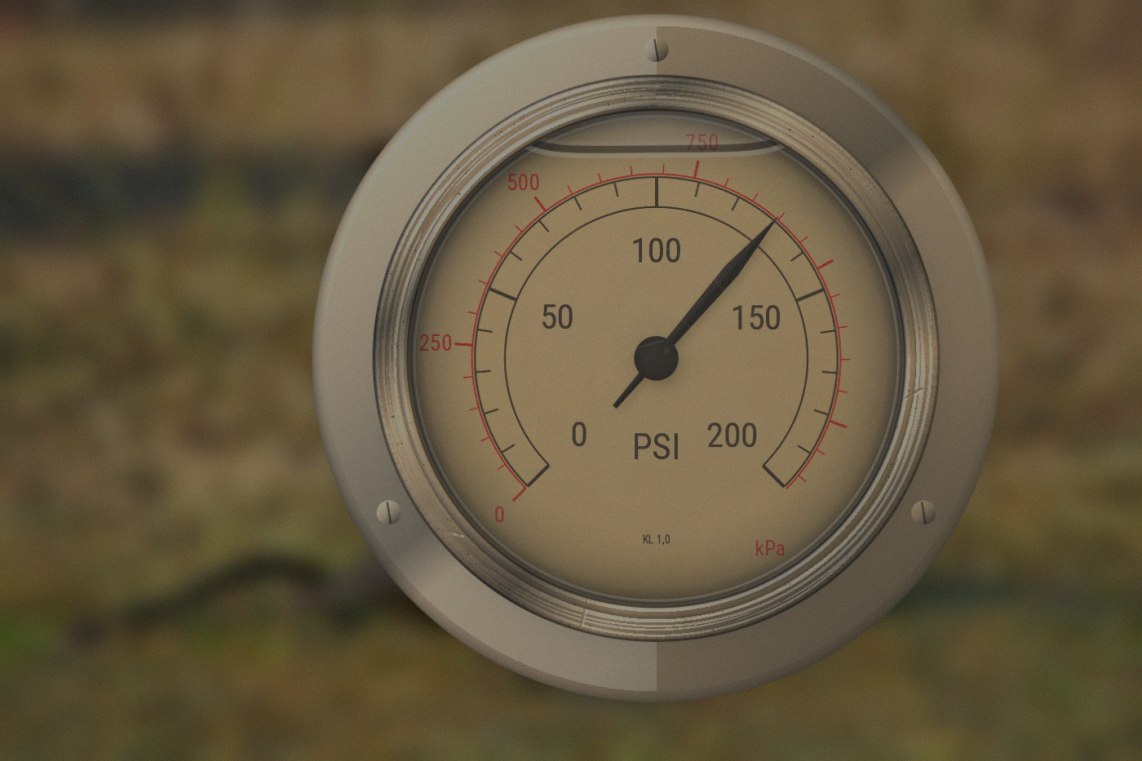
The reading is 130 (psi)
